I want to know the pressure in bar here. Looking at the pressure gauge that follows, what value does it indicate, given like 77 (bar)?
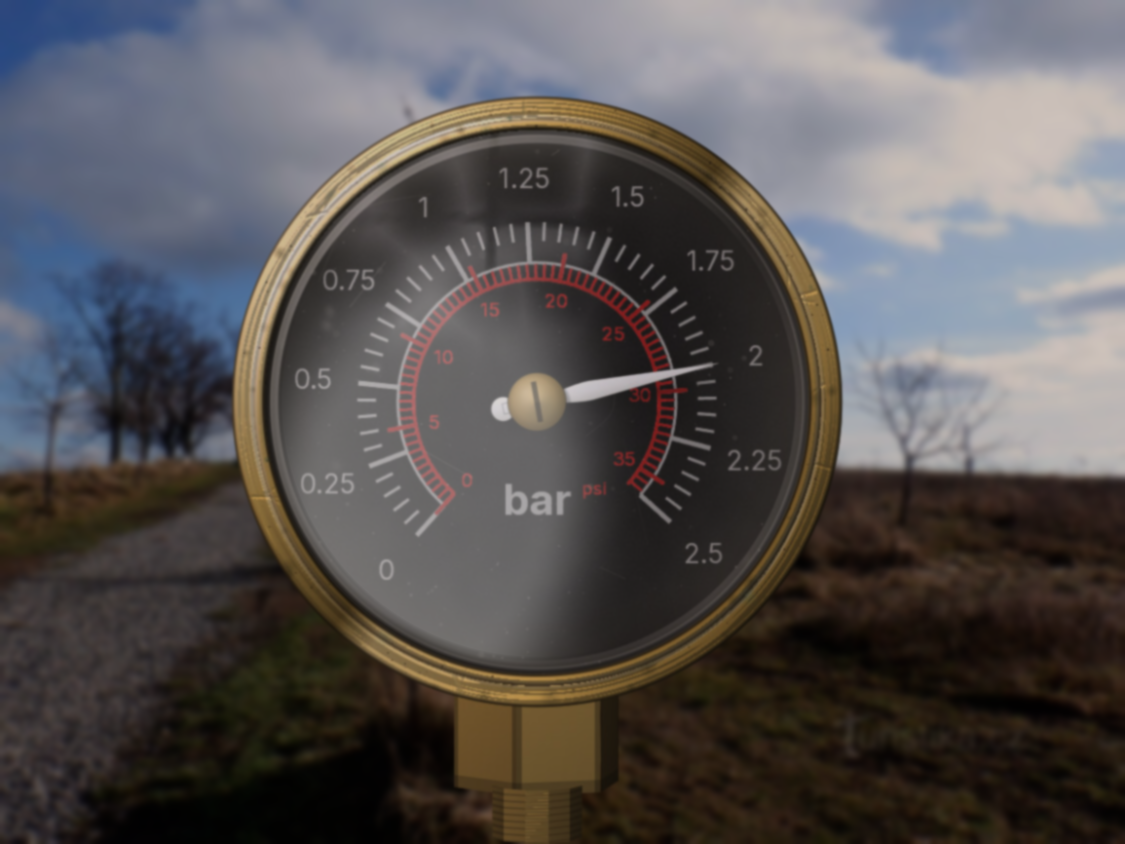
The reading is 2 (bar)
